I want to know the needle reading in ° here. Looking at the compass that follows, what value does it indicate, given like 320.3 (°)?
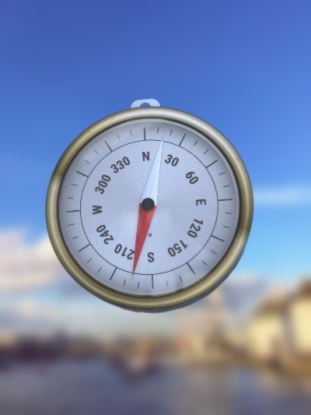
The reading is 195 (°)
